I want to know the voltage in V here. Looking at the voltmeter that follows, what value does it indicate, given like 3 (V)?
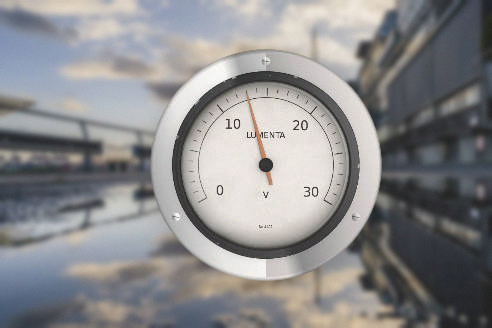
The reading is 13 (V)
